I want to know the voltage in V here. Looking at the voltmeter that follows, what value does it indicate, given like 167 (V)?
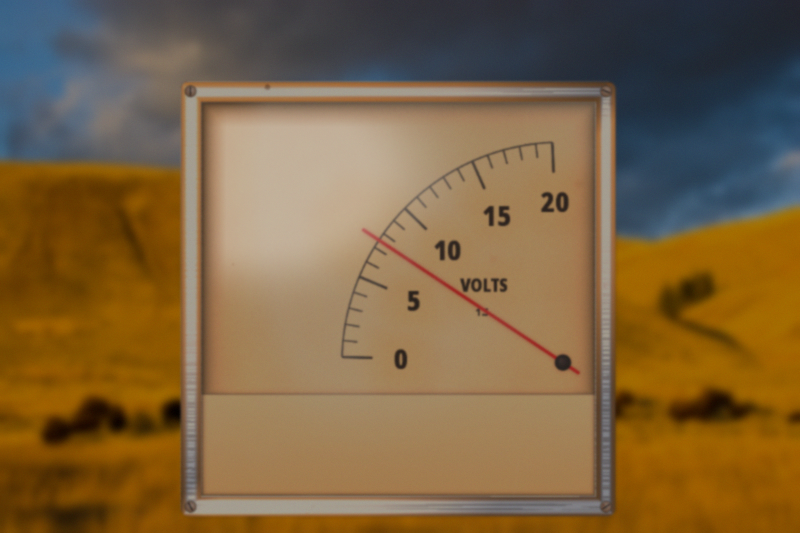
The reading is 7.5 (V)
